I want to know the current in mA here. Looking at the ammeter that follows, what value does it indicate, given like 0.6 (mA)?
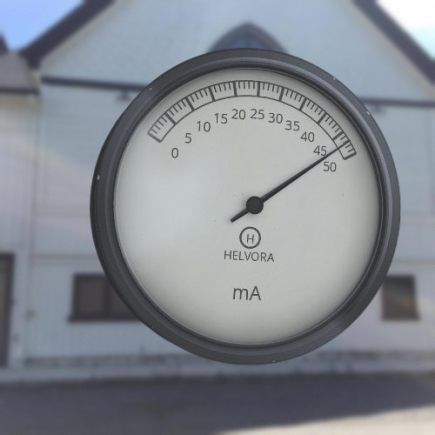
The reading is 47 (mA)
